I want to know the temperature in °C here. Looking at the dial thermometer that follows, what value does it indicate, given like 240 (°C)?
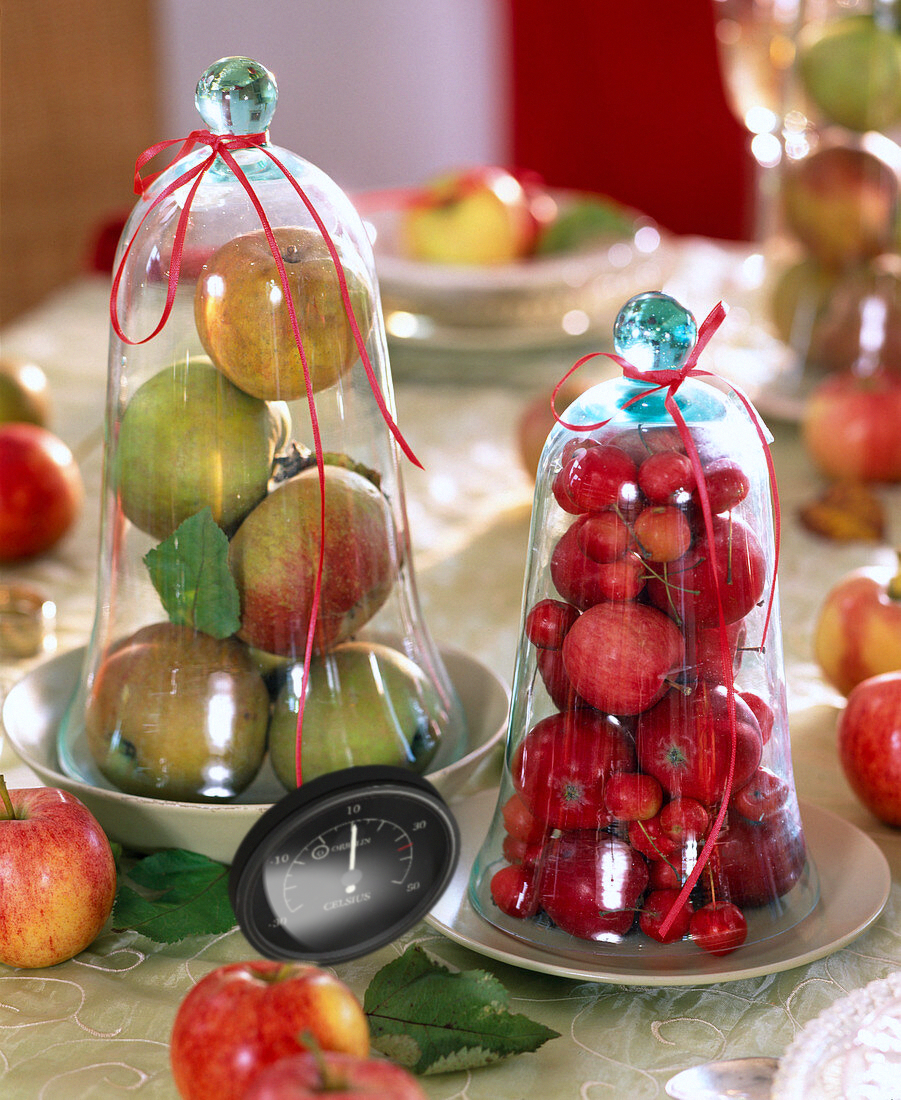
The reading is 10 (°C)
